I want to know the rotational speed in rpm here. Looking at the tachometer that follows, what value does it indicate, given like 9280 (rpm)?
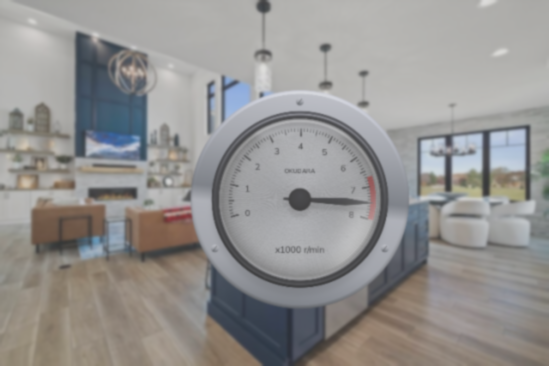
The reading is 7500 (rpm)
